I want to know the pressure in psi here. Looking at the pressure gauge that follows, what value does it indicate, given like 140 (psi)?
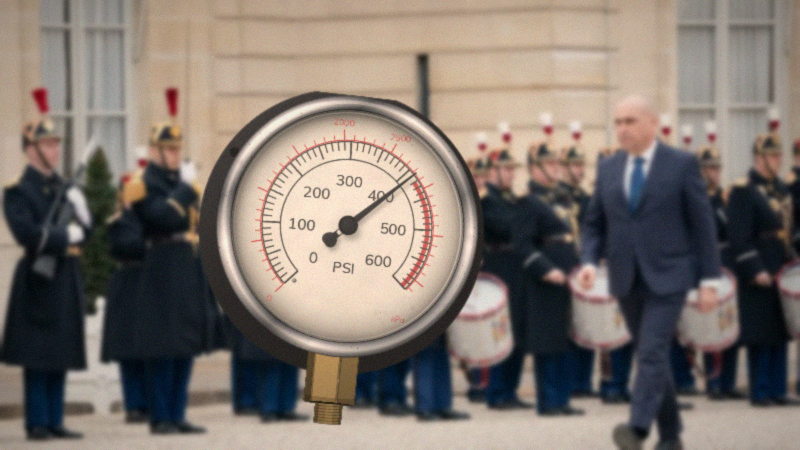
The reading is 410 (psi)
